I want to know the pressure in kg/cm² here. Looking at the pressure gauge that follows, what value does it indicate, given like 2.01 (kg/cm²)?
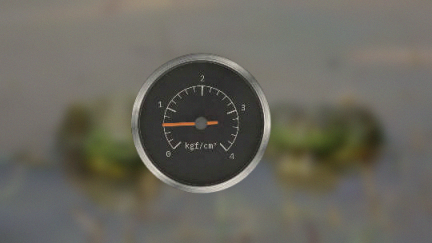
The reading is 0.6 (kg/cm²)
